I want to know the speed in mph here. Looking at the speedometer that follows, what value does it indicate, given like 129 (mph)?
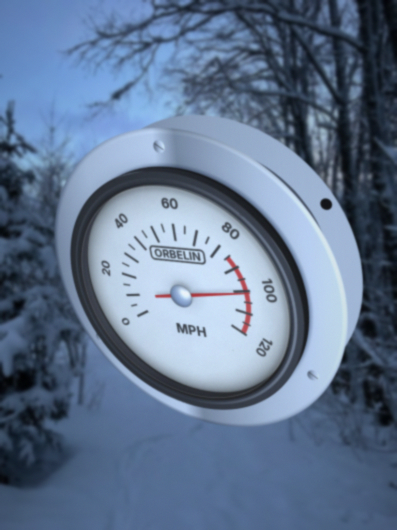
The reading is 100 (mph)
